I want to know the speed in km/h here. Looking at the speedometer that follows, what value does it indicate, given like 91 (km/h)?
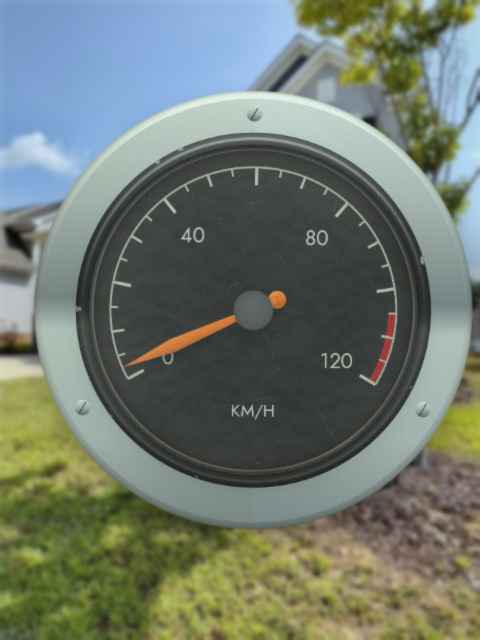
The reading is 2.5 (km/h)
